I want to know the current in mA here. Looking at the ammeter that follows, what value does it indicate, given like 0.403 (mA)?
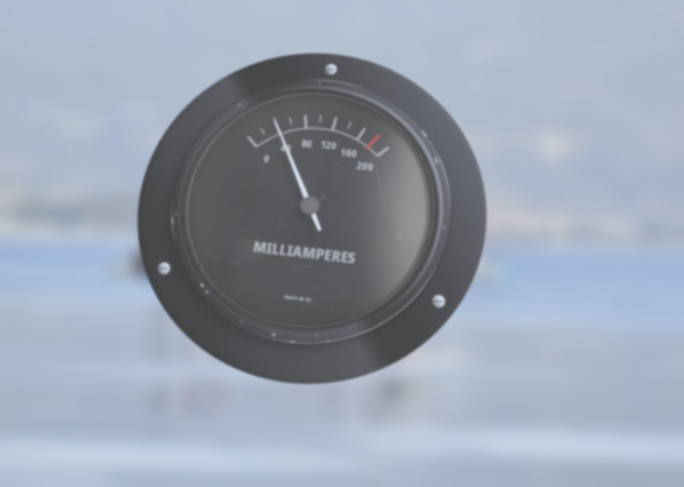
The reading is 40 (mA)
